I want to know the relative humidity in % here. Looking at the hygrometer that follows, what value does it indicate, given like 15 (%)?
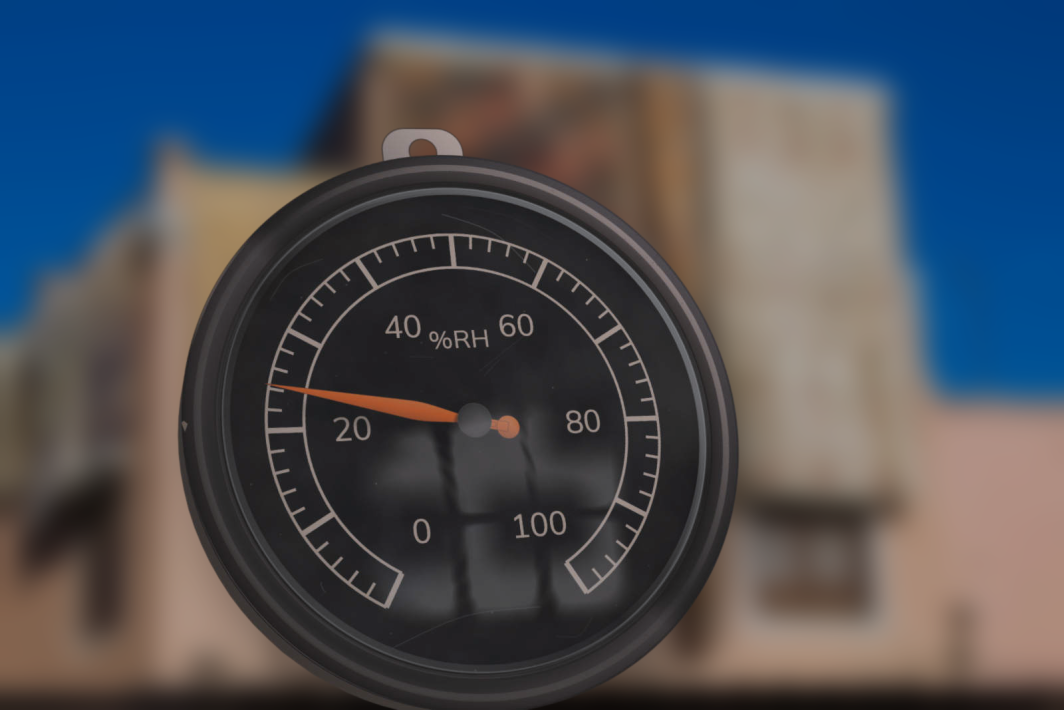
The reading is 24 (%)
